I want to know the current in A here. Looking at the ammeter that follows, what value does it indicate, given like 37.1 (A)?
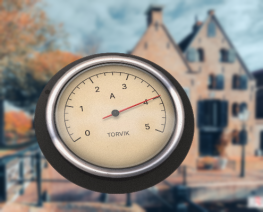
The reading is 4 (A)
